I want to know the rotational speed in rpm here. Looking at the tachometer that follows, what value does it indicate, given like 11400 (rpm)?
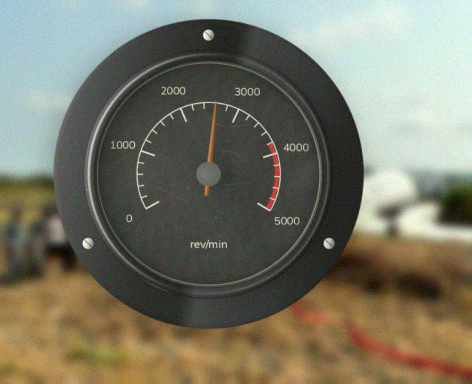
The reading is 2600 (rpm)
